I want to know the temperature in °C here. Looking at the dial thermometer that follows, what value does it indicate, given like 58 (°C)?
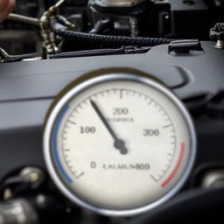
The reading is 150 (°C)
